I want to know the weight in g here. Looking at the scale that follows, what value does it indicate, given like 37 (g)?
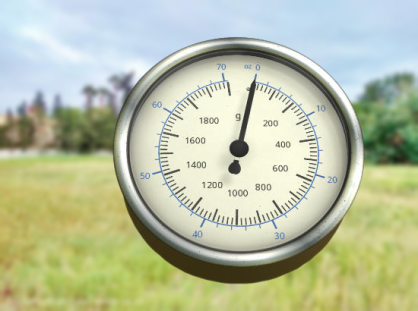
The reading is 0 (g)
